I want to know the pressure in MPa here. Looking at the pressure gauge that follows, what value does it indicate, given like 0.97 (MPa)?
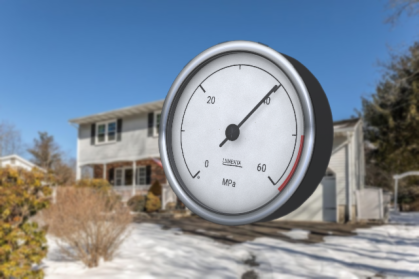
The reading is 40 (MPa)
